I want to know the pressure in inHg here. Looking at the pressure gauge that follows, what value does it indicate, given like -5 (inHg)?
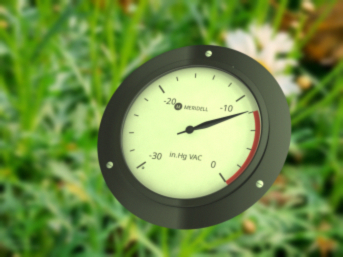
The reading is -8 (inHg)
